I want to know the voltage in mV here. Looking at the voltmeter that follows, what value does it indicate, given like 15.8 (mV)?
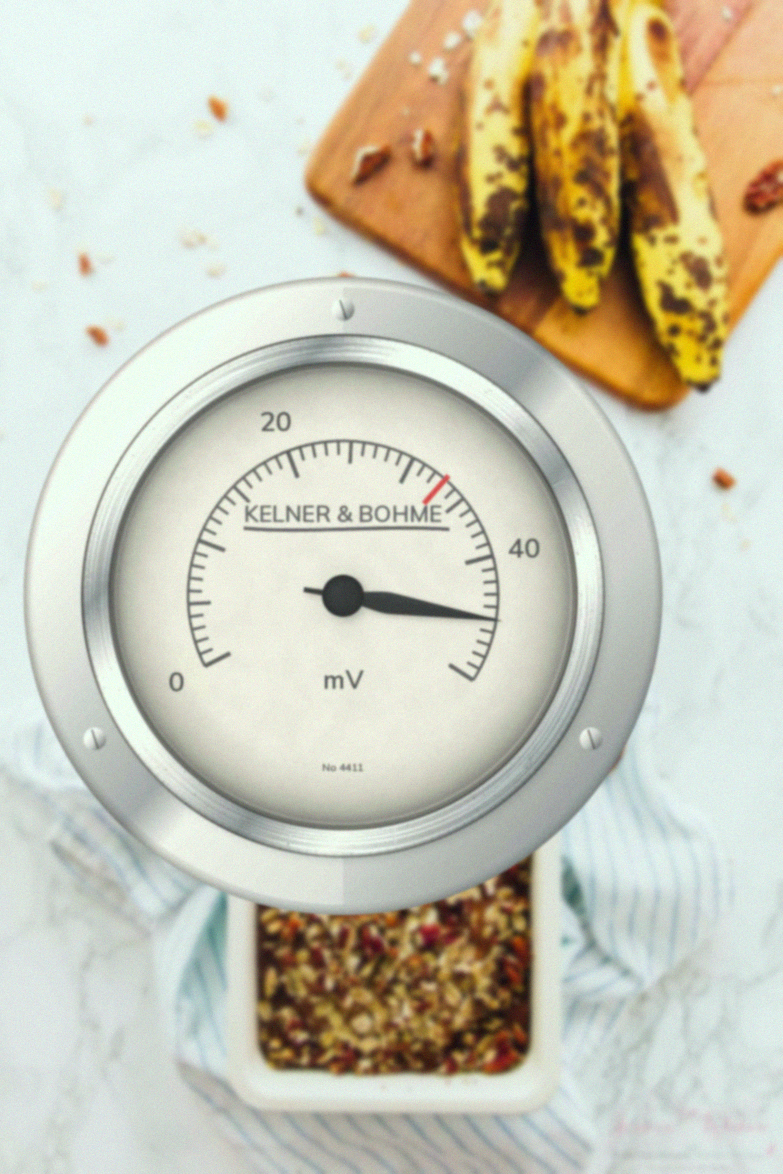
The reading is 45 (mV)
